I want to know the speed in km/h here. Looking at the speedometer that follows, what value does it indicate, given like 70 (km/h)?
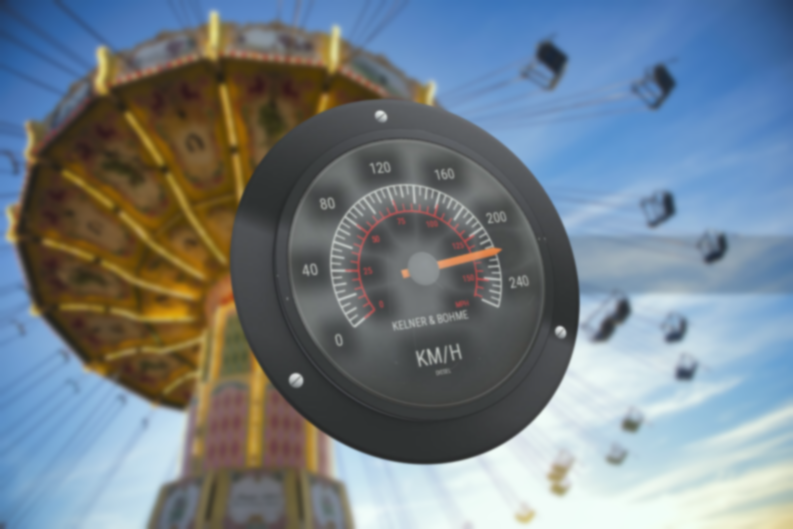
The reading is 220 (km/h)
